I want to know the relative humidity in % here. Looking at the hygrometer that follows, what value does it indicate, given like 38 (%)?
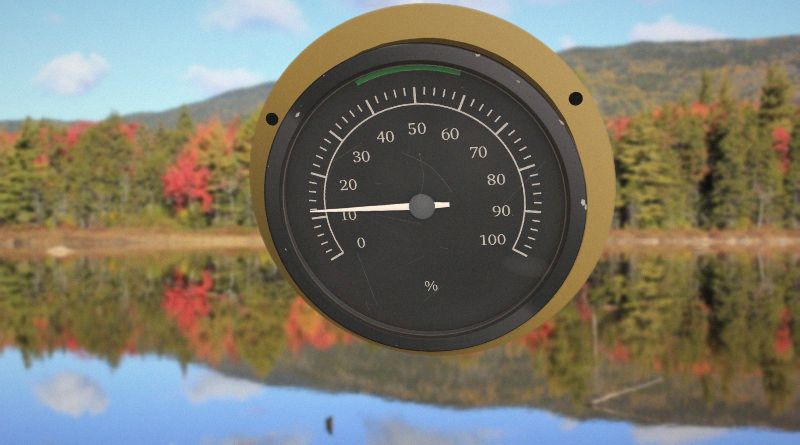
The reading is 12 (%)
